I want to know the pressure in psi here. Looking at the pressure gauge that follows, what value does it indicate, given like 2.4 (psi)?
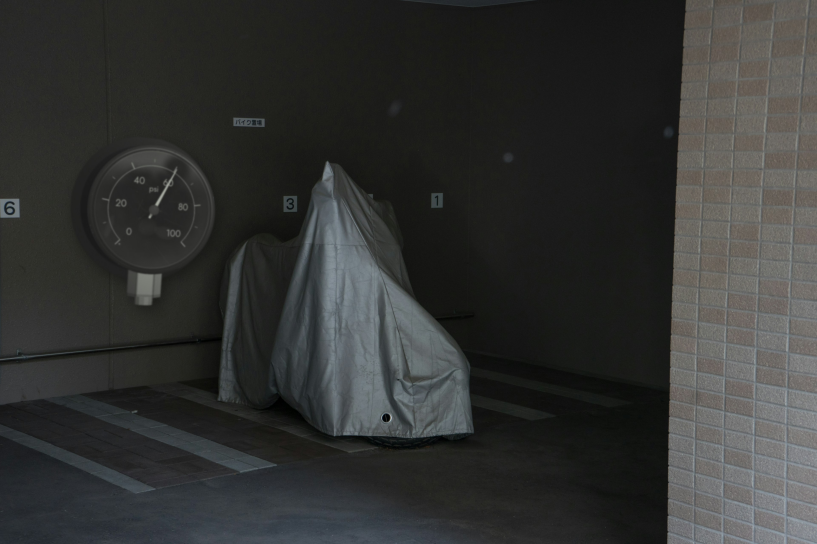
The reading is 60 (psi)
